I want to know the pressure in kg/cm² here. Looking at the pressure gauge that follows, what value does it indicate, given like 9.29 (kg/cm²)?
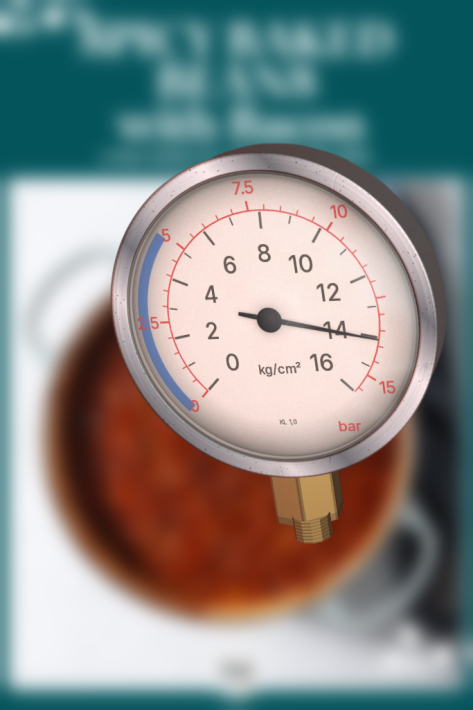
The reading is 14 (kg/cm²)
